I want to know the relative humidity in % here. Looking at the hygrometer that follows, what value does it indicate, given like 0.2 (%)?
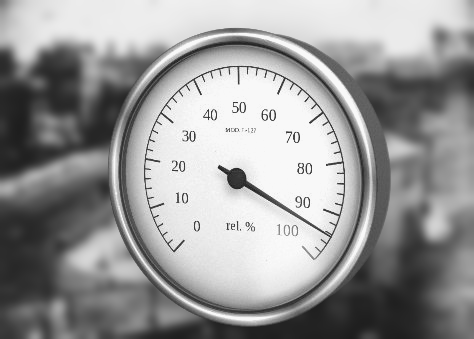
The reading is 94 (%)
